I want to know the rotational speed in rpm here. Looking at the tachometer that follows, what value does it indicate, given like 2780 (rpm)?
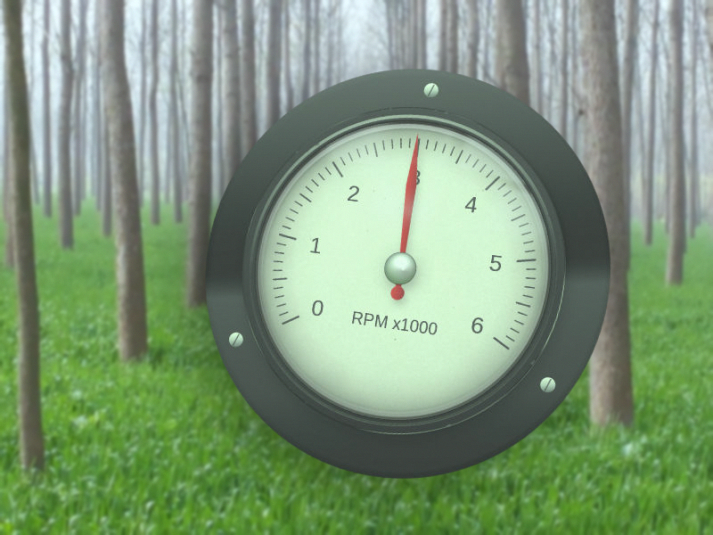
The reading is 3000 (rpm)
